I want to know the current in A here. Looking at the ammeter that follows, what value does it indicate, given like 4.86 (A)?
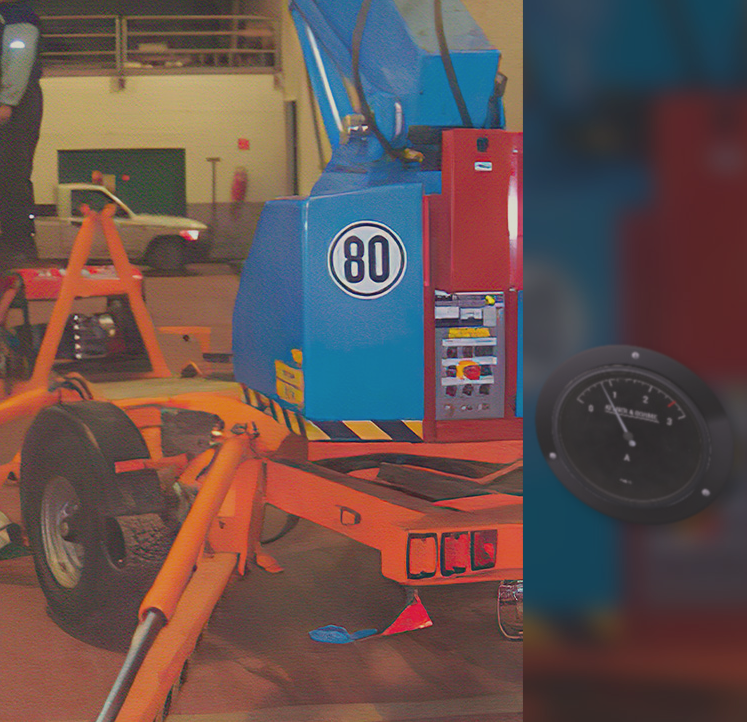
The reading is 0.8 (A)
